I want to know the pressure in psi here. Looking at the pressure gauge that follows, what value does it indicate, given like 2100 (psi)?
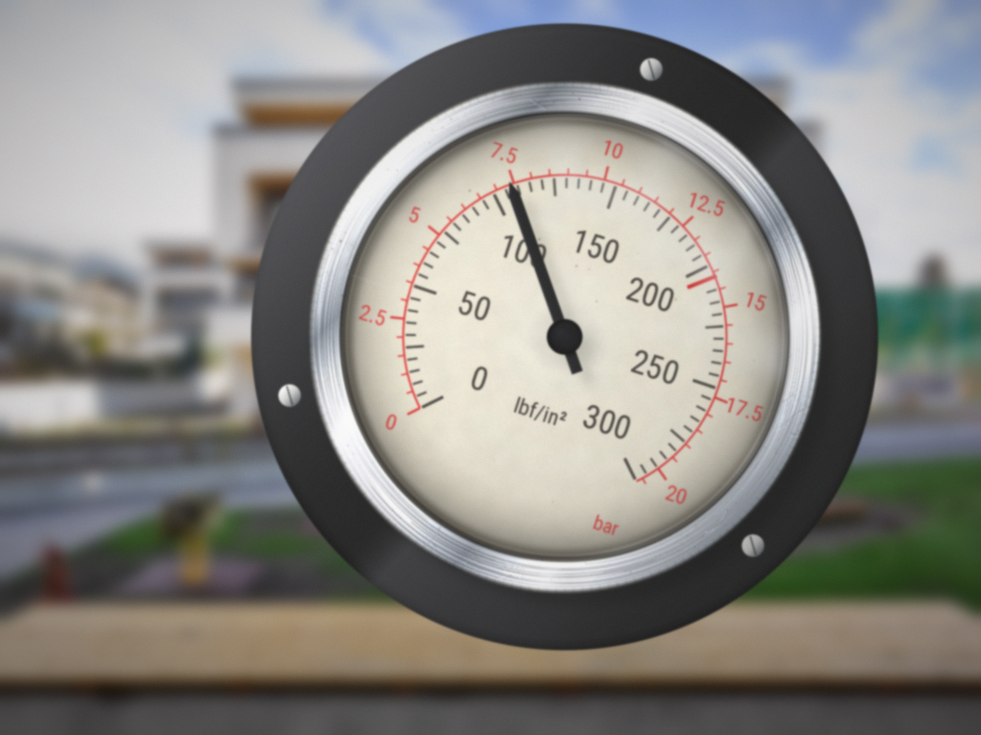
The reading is 107.5 (psi)
